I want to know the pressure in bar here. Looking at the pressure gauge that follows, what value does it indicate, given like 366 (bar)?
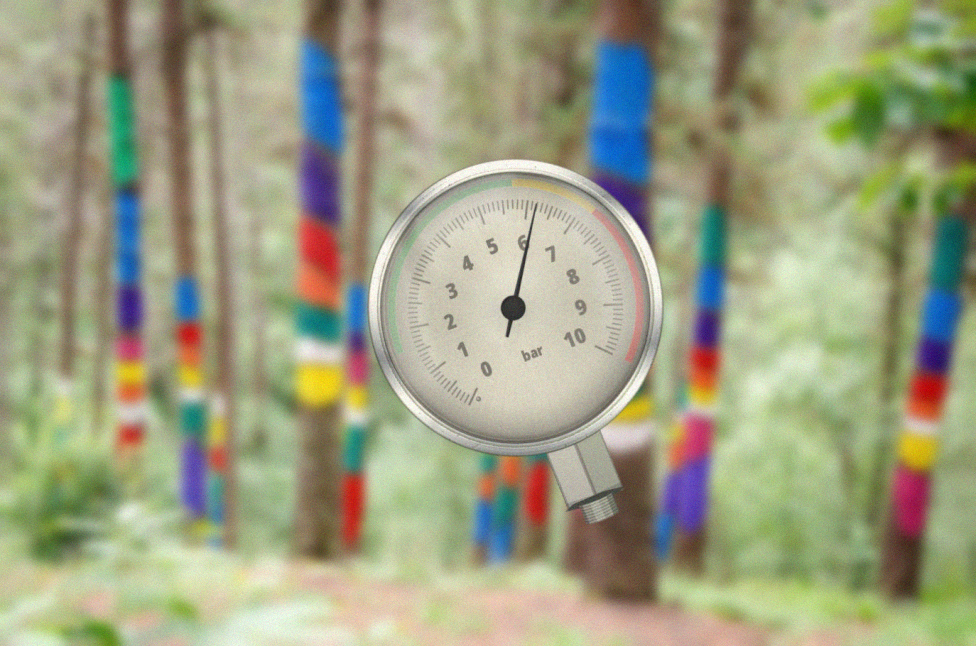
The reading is 6.2 (bar)
